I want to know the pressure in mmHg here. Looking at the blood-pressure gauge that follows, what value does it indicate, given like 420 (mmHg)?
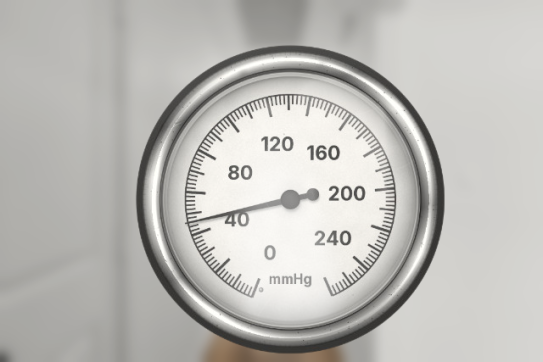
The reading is 46 (mmHg)
